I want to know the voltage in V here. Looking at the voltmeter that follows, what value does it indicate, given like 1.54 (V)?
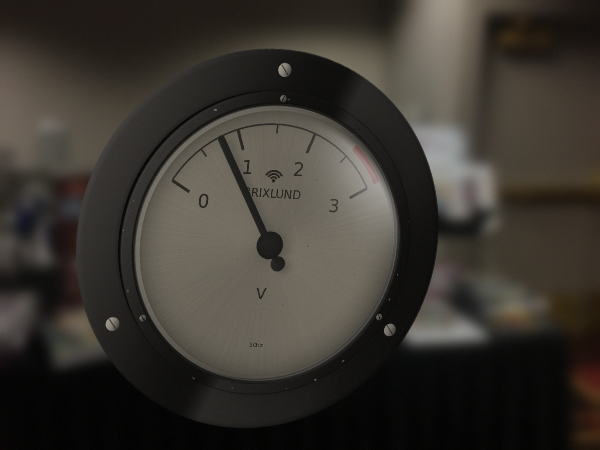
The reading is 0.75 (V)
